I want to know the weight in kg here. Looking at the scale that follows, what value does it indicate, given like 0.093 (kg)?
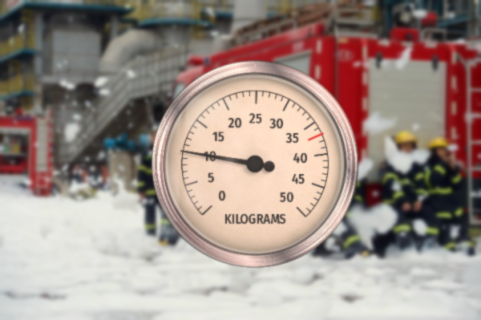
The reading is 10 (kg)
